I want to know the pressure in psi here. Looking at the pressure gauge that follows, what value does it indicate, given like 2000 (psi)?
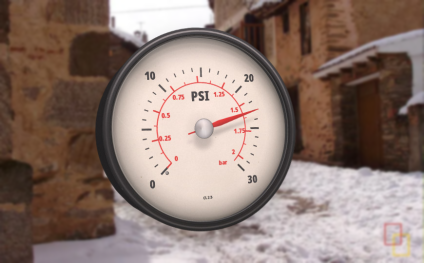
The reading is 23 (psi)
